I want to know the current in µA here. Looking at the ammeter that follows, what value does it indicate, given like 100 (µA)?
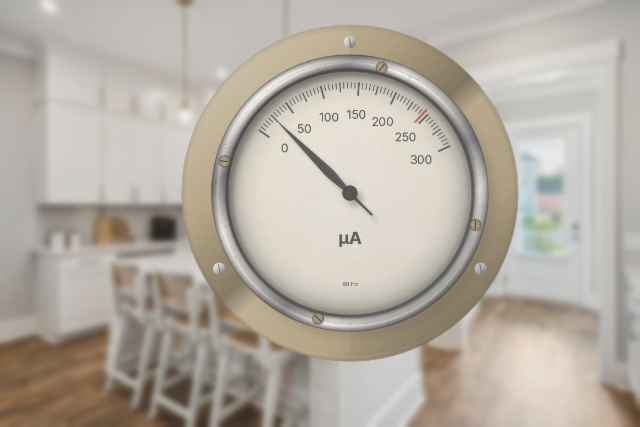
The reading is 25 (µA)
